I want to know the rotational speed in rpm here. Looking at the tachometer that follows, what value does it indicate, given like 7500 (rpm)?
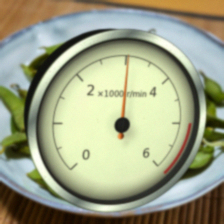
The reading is 3000 (rpm)
